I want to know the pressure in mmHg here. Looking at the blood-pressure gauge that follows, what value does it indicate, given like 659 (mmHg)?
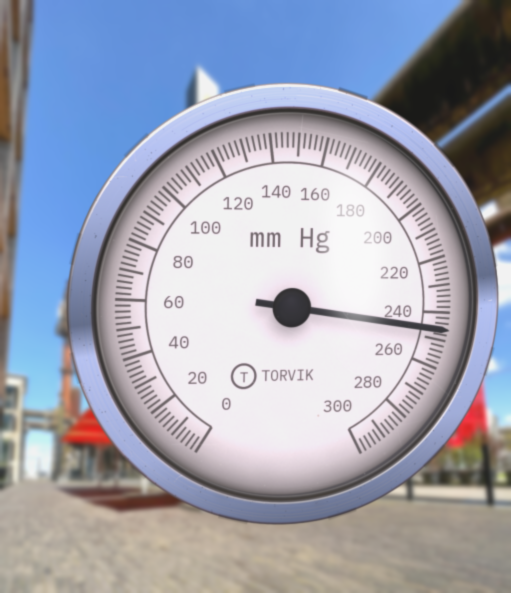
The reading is 246 (mmHg)
